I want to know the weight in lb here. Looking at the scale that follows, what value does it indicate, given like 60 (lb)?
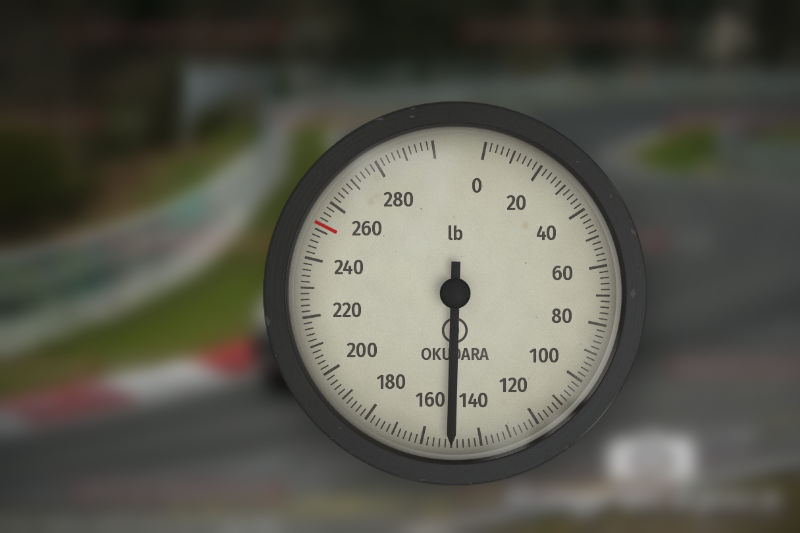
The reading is 150 (lb)
